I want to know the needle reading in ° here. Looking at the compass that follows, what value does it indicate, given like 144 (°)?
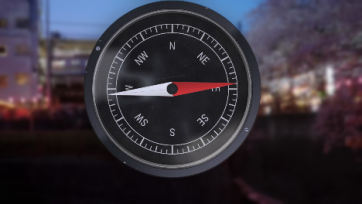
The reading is 85 (°)
